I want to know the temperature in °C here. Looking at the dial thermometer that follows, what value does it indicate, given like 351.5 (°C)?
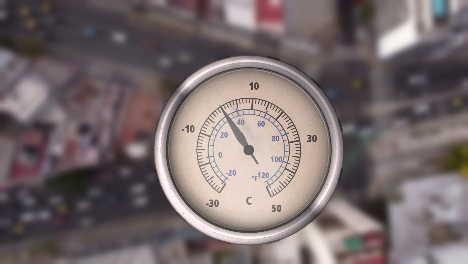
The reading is 0 (°C)
